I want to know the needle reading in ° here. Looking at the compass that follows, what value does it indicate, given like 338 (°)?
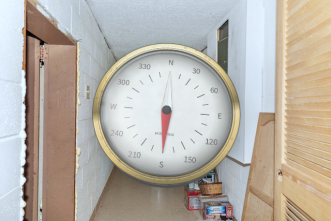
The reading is 180 (°)
